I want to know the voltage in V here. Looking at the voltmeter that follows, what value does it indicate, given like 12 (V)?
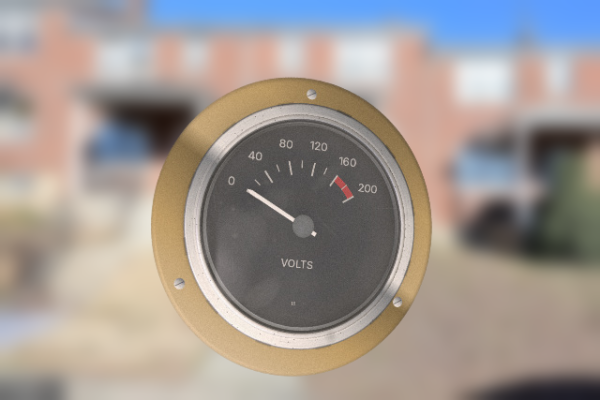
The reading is 0 (V)
